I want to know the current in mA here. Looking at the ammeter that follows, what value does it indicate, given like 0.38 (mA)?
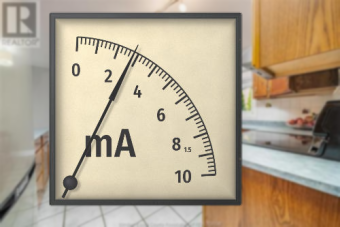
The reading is 2.8 (mA)
